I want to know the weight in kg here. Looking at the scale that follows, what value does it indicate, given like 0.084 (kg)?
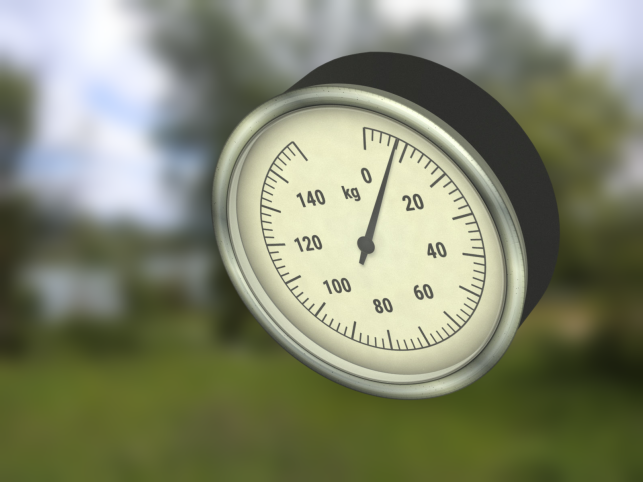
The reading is 8 (kg)
